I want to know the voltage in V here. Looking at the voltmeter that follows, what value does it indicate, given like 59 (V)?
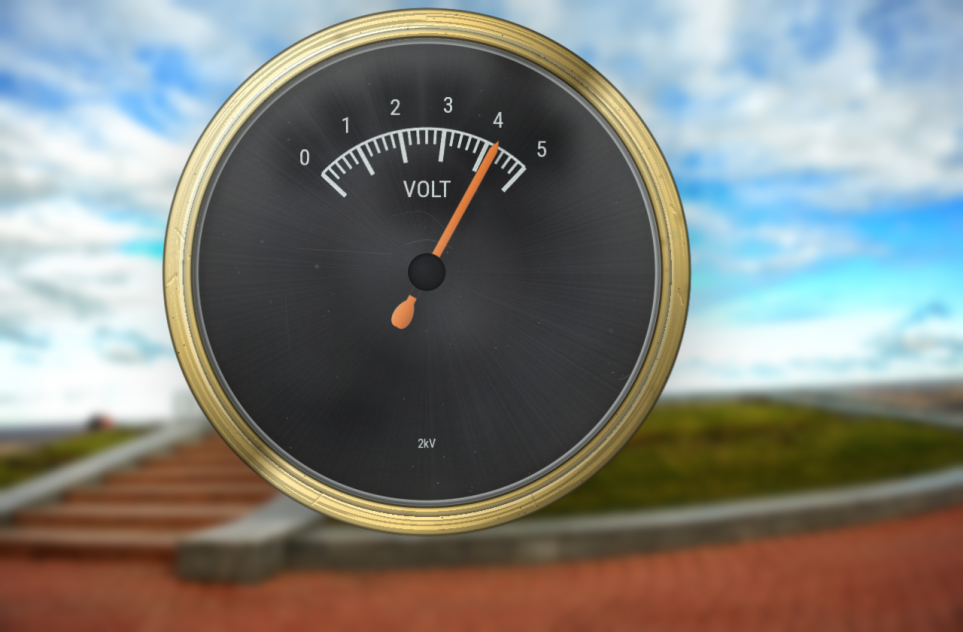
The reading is 4.2 (V)
